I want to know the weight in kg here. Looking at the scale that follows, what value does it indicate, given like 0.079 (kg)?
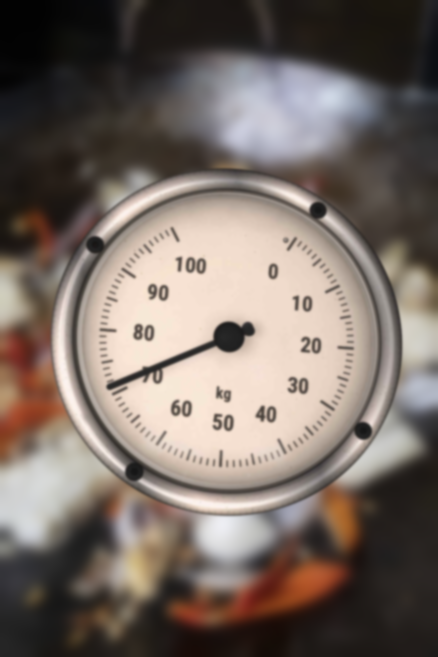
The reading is 71 (kg)
